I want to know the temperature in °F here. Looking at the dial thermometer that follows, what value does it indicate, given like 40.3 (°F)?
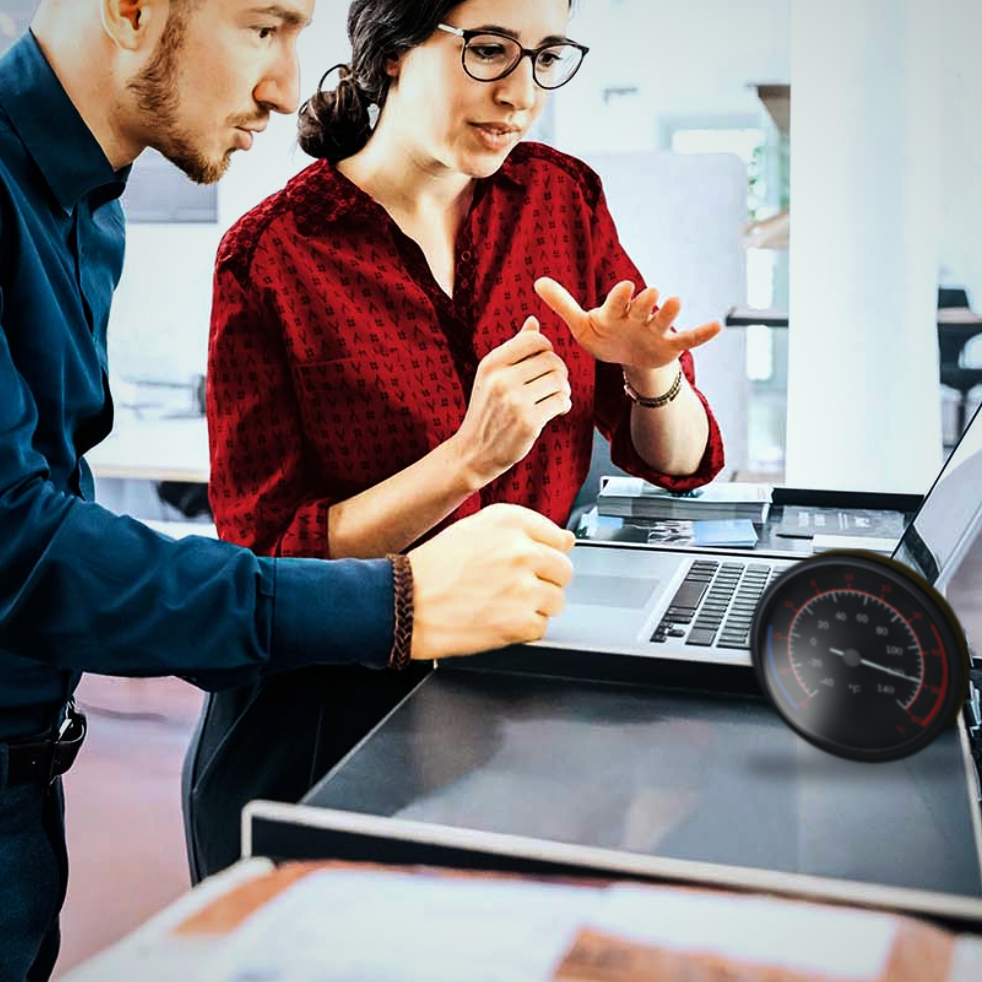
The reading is 120 (°F)
